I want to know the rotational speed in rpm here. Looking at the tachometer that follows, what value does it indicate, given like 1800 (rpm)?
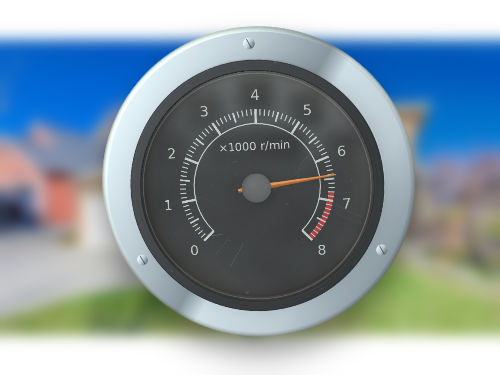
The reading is 6400 (rpm)
